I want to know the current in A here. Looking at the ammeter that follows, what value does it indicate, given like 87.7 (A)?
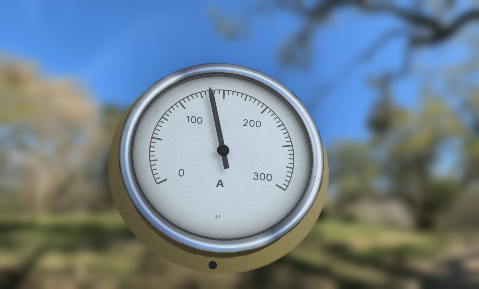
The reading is 135 (A)
